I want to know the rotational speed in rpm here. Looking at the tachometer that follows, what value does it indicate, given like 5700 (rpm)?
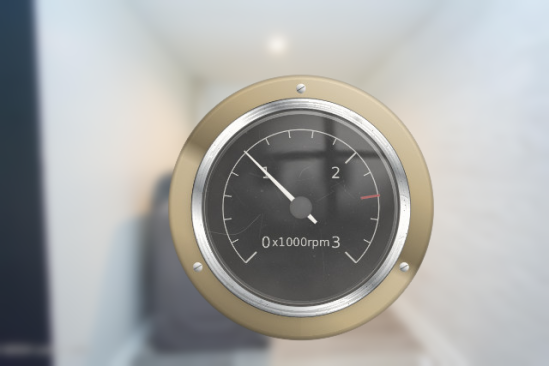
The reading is 1000 (rpm)
